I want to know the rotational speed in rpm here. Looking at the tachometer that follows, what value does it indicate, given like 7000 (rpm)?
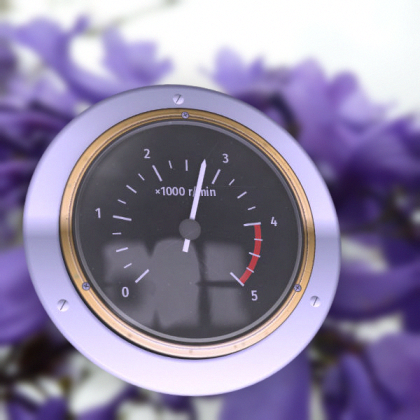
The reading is 2750 (rpm)
